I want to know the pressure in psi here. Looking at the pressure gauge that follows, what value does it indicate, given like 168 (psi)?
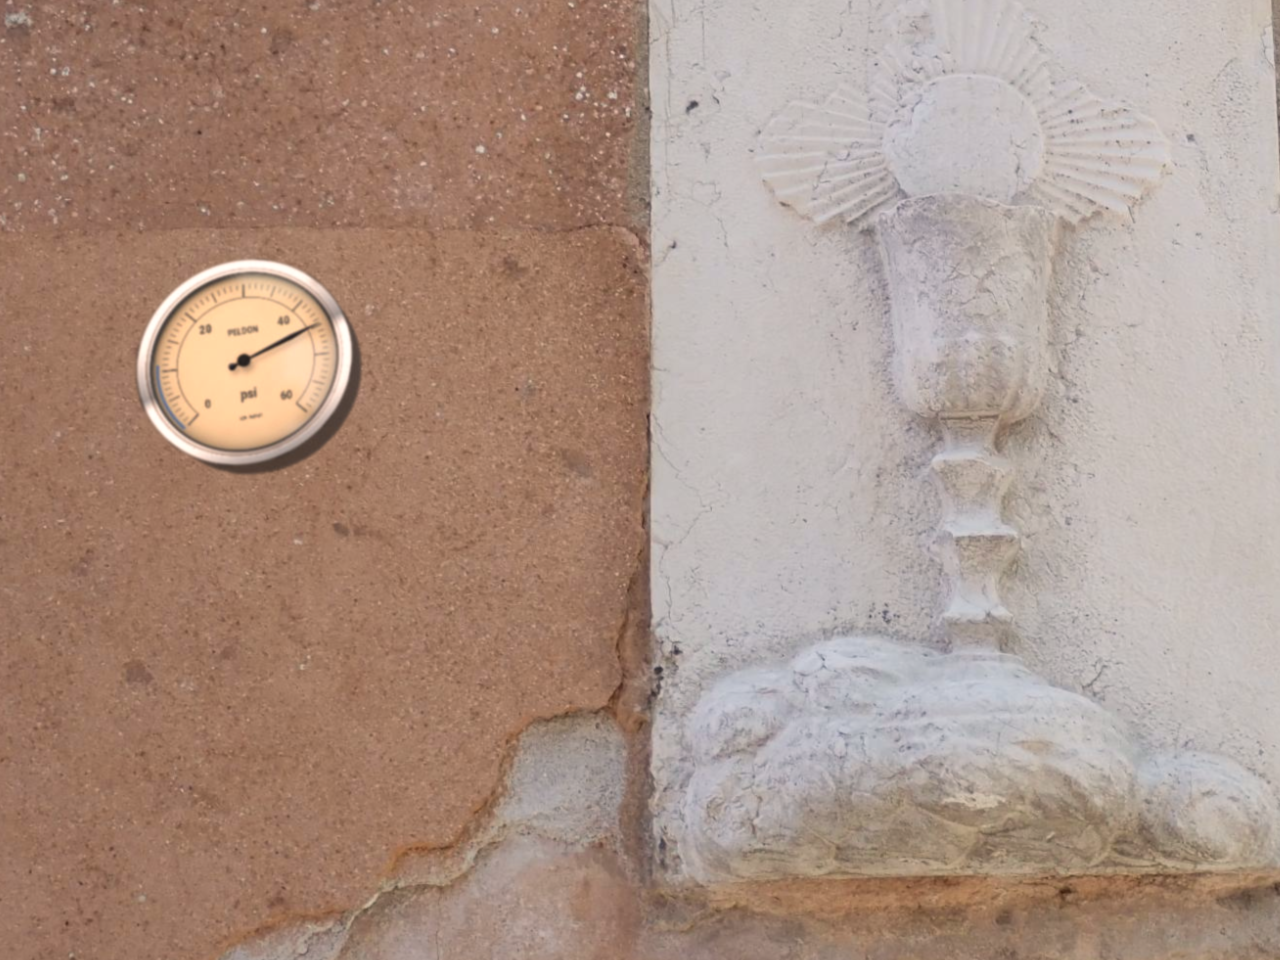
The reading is 45 (psi)
